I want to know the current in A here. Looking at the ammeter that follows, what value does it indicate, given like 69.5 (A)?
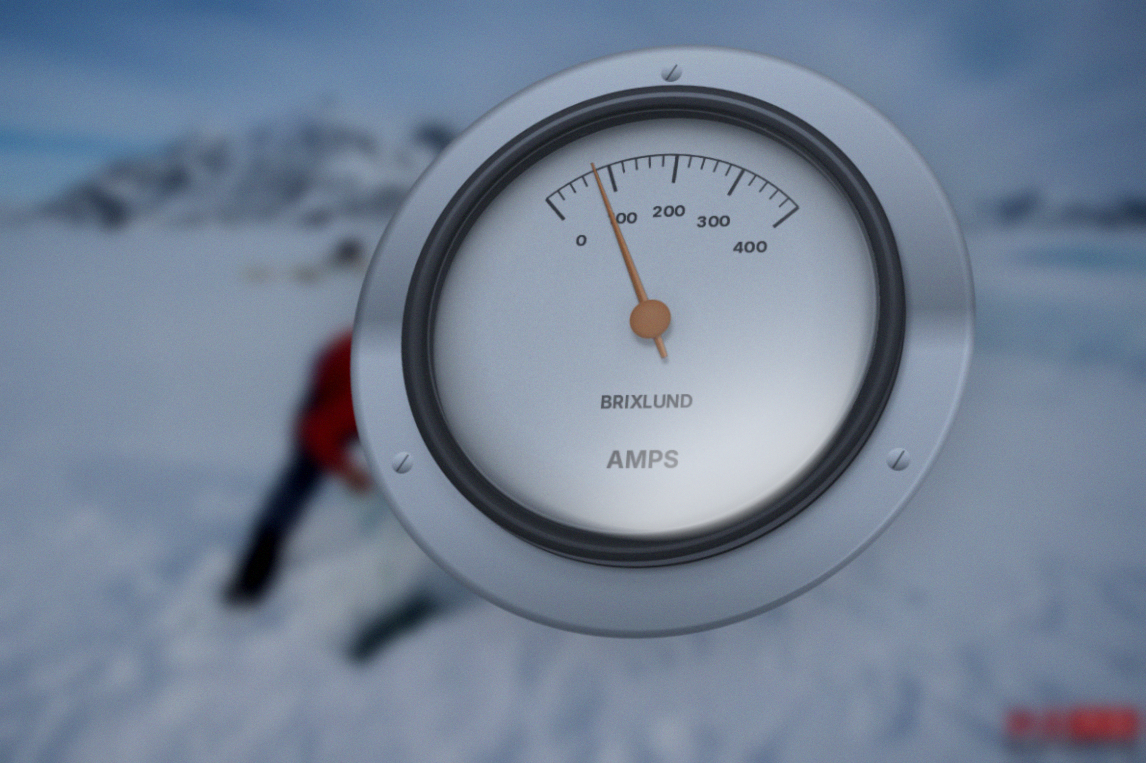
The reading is 80 (A)
